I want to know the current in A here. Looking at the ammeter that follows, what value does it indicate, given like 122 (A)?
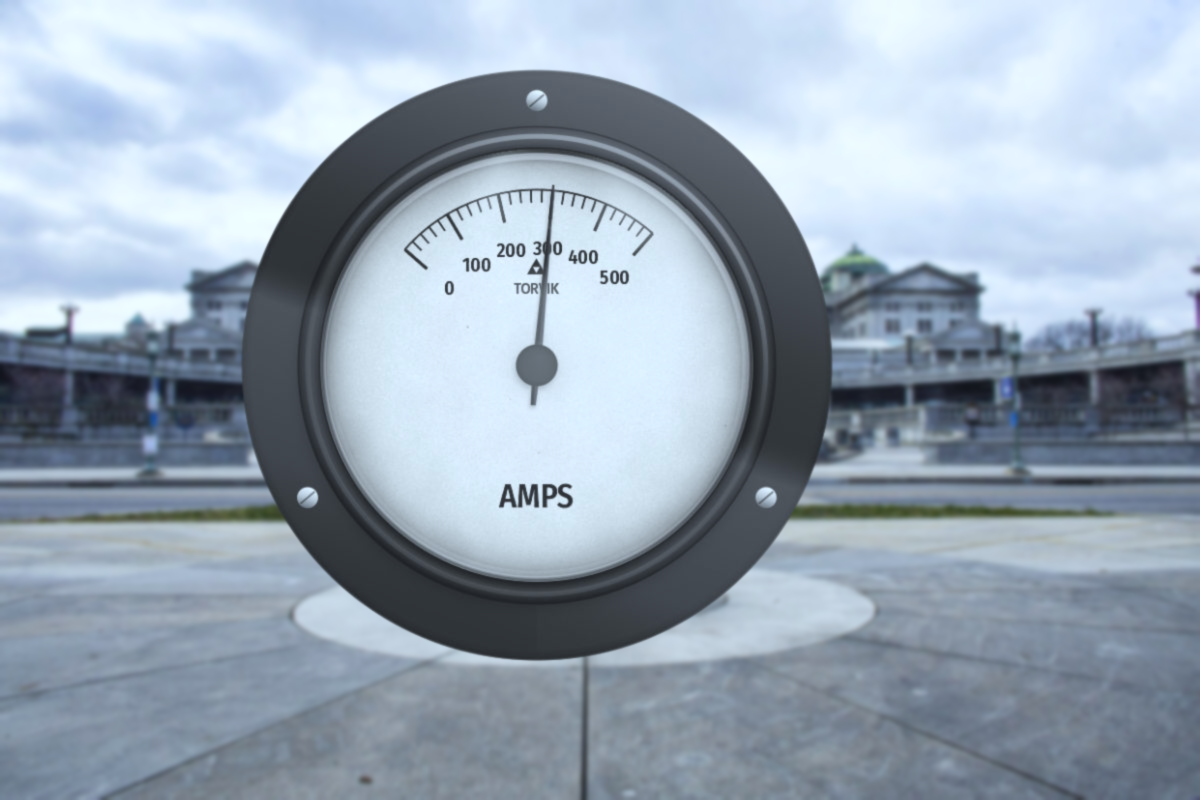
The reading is 300 (A)
